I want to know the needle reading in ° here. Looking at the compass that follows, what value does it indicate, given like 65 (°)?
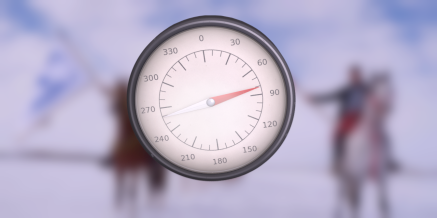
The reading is 80 (°)
